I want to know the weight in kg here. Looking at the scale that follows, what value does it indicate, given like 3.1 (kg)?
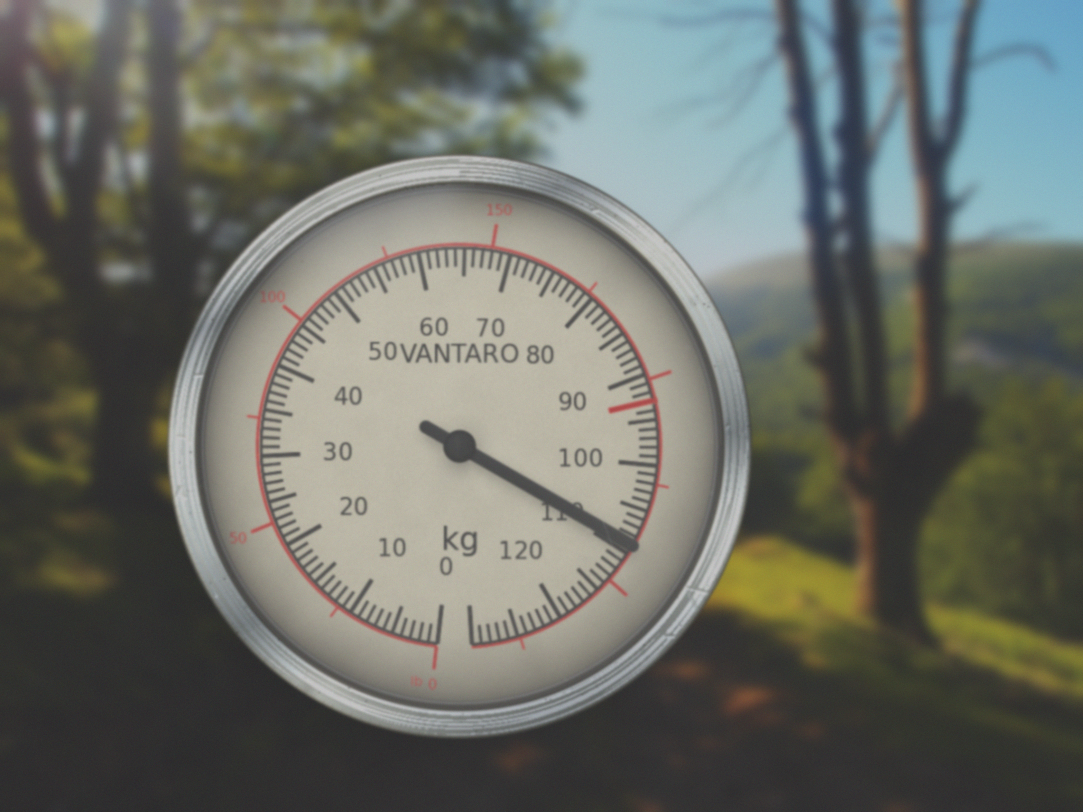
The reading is 109 (kg)
